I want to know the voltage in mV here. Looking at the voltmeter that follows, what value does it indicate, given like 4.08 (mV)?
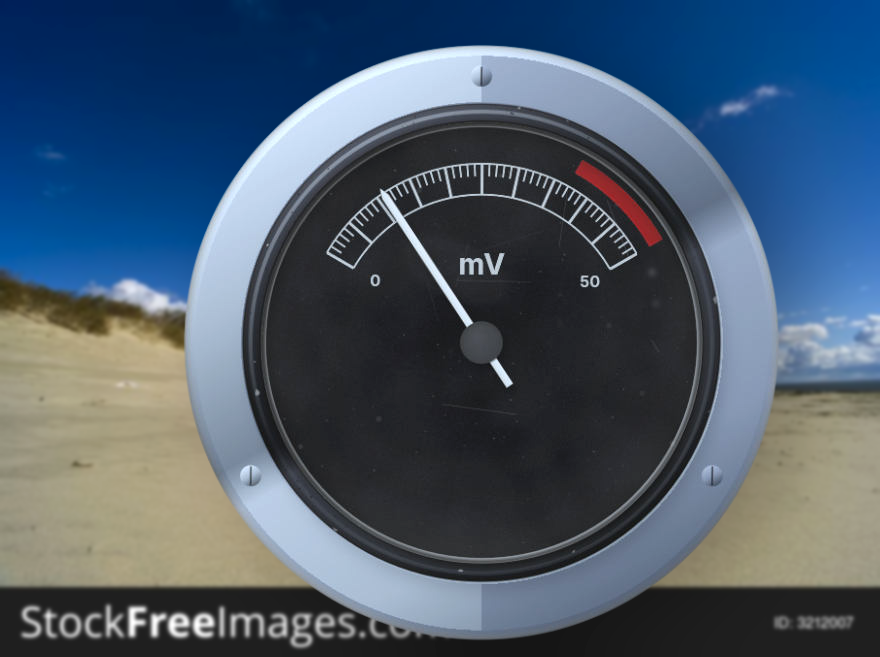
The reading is 11 (mV)
